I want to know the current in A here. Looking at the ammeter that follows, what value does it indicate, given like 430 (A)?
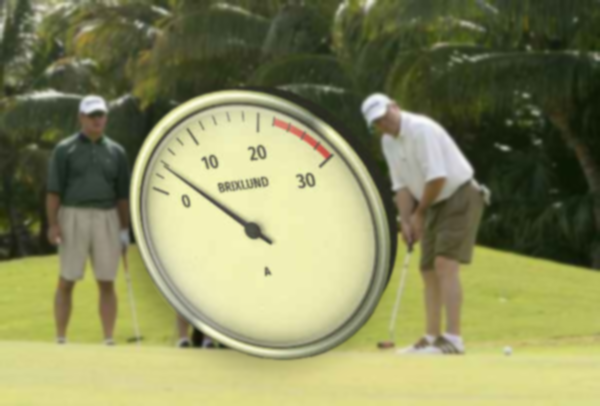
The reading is 4 (A)
